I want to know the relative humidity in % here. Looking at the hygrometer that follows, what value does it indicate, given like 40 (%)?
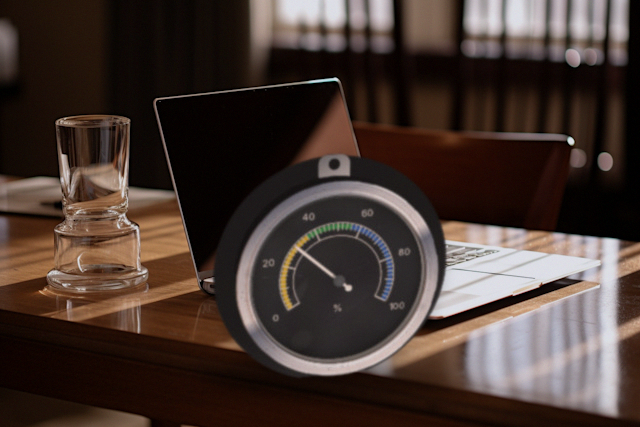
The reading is 30 (%)
